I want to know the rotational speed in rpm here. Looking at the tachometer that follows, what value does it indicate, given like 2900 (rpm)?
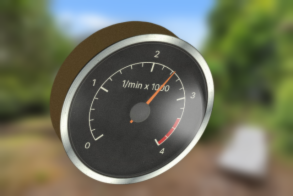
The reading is 2400 (rpm)
